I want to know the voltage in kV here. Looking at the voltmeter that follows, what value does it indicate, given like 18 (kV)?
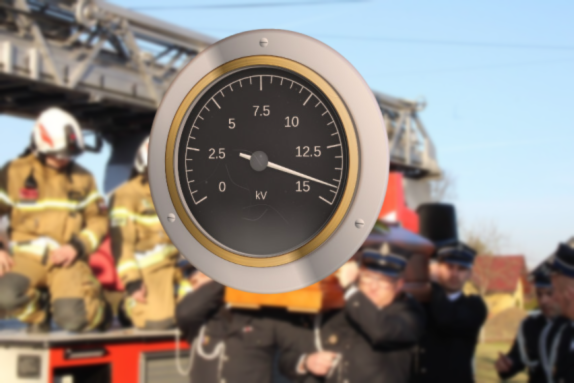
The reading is 14.25 (kV)
